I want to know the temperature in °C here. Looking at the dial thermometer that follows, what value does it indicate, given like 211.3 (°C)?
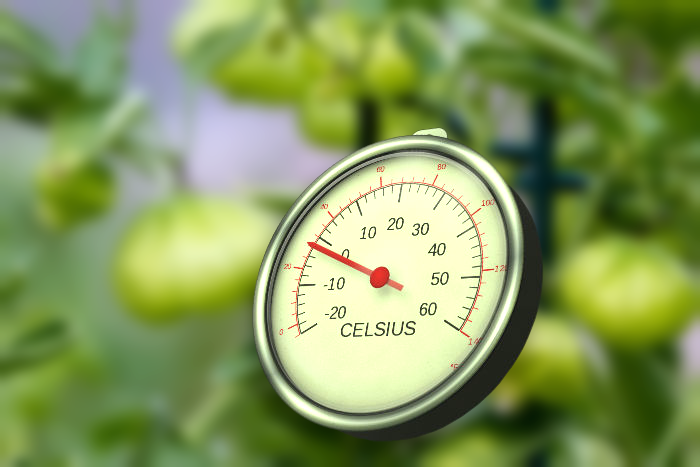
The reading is -2 (°C)
